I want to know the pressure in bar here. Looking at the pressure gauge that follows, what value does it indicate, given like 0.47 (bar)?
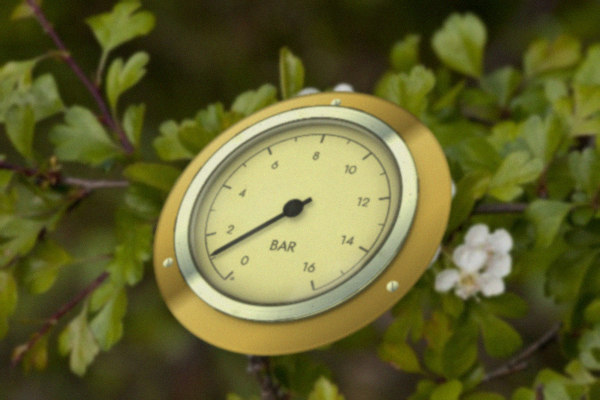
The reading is 1 (bar)
